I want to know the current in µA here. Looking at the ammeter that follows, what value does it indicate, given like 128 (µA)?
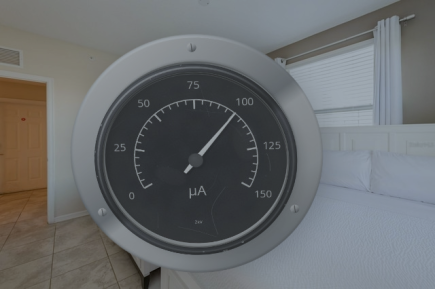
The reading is 100 (µA)
